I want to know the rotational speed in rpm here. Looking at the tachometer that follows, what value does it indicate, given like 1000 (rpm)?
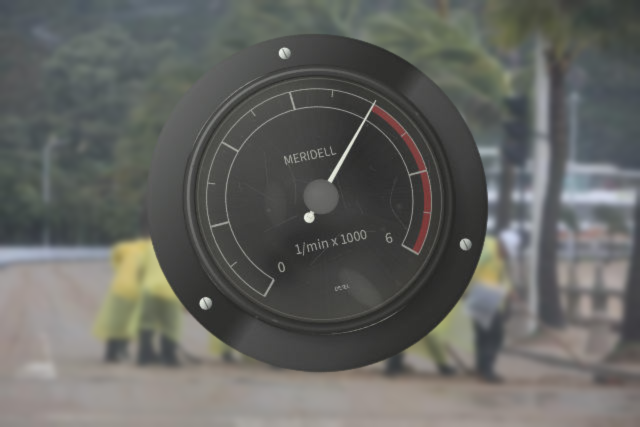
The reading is 4000 (rpm)
